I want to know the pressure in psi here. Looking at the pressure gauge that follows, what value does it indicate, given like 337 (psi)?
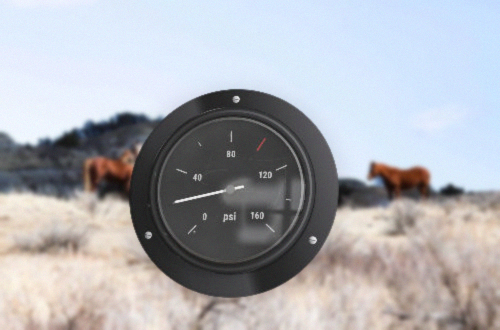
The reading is 20 (psi)
